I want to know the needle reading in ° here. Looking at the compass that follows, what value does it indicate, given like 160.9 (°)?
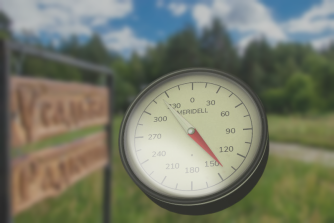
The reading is 142.5 (°)
